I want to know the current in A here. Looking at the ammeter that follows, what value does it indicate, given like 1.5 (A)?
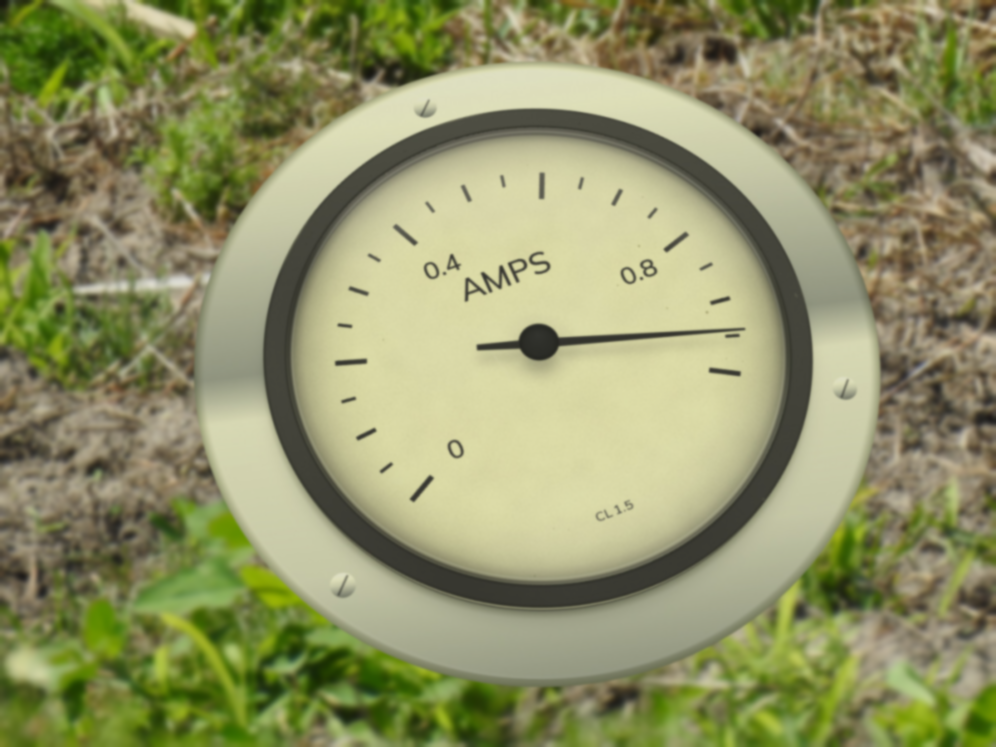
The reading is 0.95 (A)
